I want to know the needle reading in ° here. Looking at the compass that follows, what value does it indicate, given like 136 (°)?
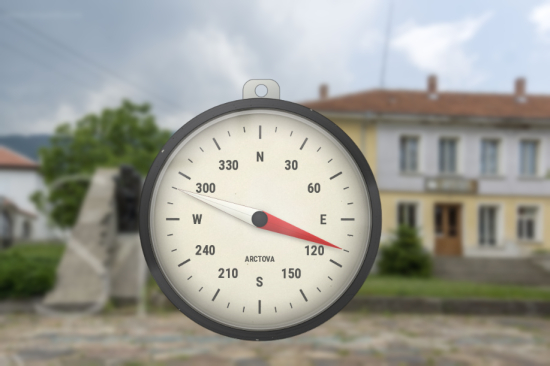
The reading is 110 (°)
